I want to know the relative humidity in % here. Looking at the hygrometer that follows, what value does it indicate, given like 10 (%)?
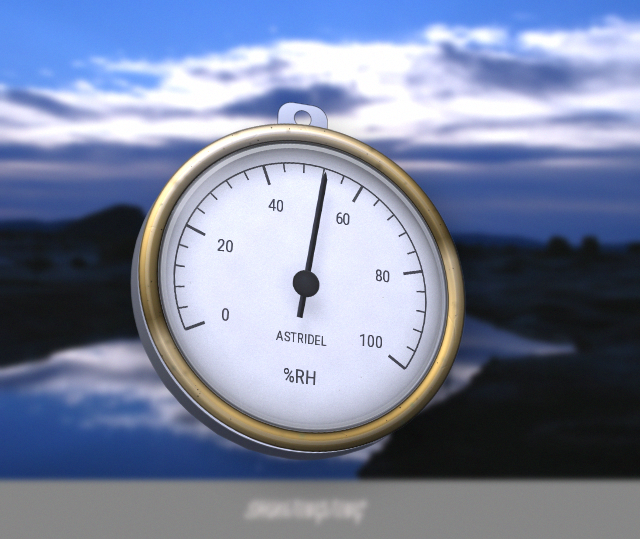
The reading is 52 (%)
